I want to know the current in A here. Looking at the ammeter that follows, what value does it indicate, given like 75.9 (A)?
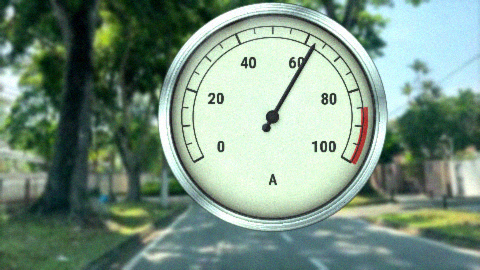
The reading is 62.5 (A)
